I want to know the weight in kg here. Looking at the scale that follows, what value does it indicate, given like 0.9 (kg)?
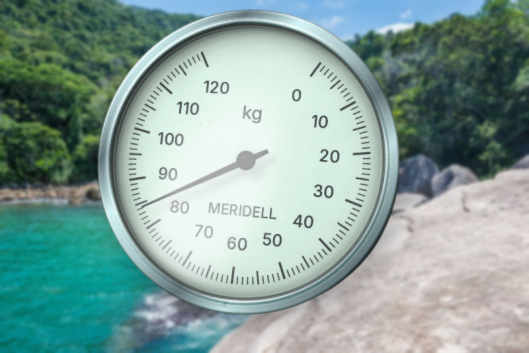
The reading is 84 (kg)
